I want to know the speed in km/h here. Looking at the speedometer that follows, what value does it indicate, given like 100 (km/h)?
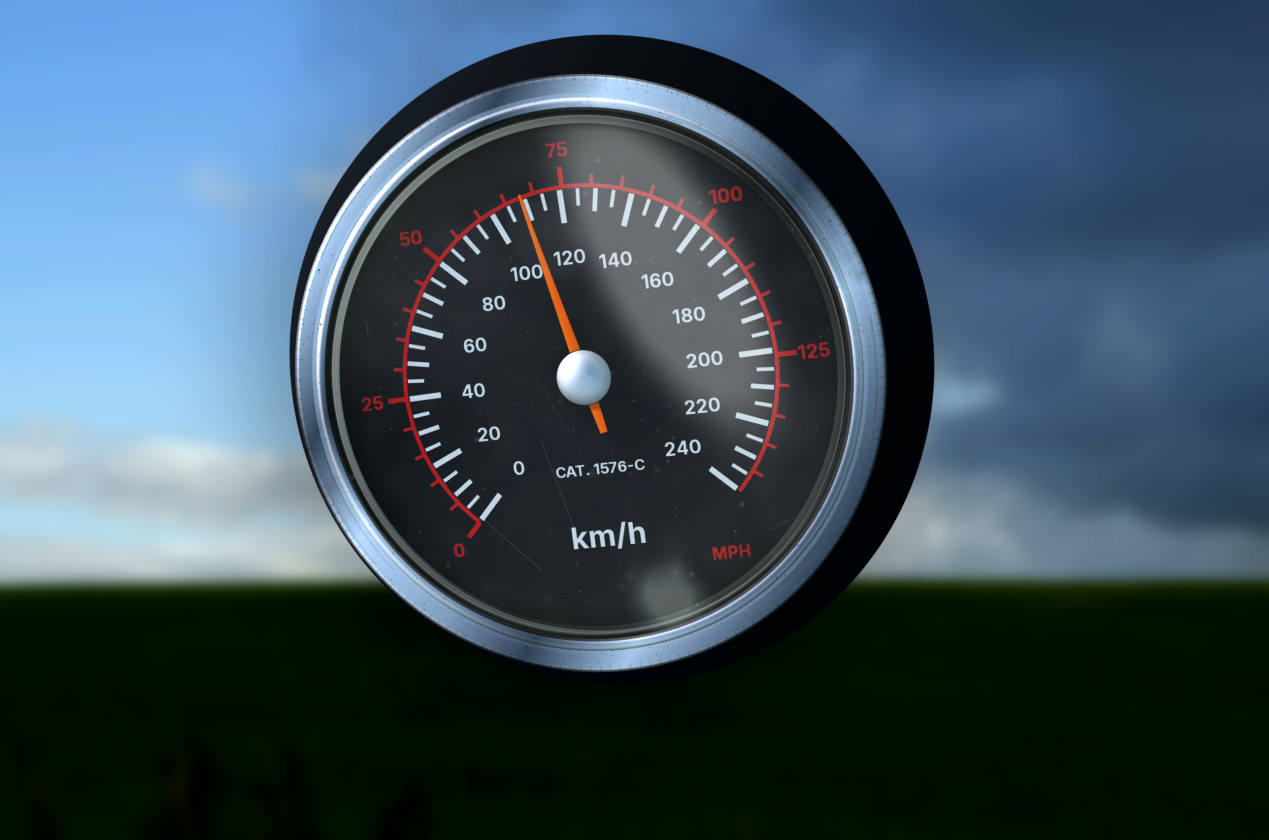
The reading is 110 (km/h)
